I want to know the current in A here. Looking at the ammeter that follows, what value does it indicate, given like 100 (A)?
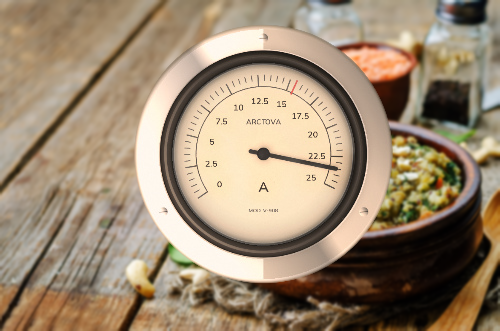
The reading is 23.5 (A)
